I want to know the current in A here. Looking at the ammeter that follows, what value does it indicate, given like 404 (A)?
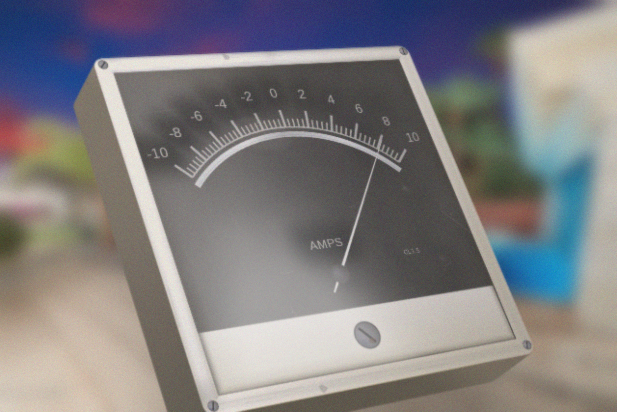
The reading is 8 (A)
